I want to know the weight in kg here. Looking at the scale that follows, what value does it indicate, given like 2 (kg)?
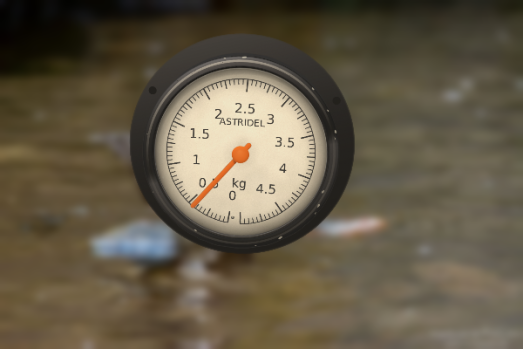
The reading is 0.45 (kg)
